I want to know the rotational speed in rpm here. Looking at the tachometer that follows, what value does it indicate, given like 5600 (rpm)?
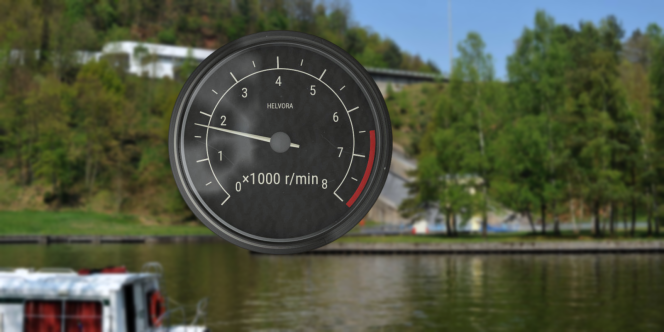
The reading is 1750 (rpm)
